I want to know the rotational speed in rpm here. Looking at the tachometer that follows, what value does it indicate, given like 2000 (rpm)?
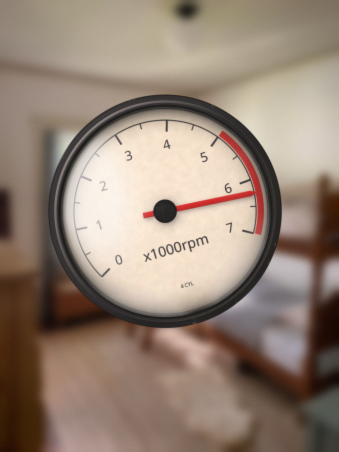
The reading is 6250 (rpm)
